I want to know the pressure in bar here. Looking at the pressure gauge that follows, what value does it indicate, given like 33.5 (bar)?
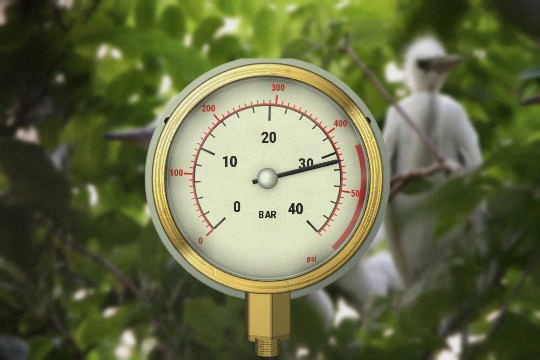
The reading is 31 (bar)
